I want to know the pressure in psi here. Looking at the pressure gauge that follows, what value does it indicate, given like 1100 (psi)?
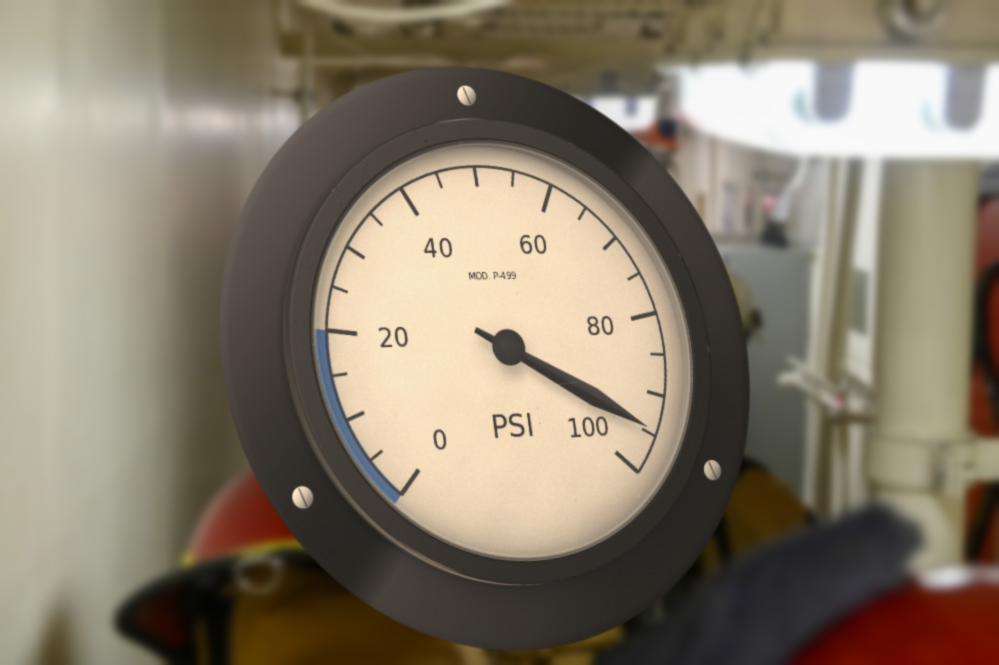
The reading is 95 (psi)
